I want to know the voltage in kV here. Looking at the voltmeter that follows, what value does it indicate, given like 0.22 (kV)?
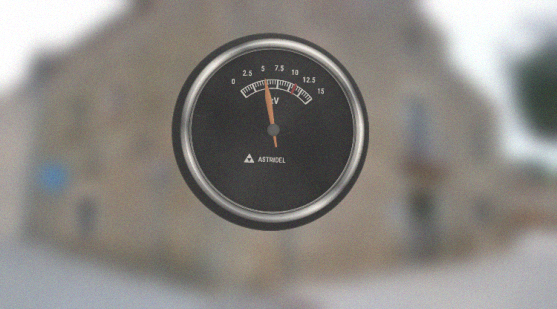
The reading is 5 (kV)
